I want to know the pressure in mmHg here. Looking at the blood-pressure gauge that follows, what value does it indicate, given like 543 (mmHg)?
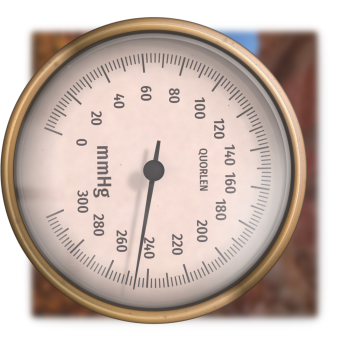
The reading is 246 (mmHg)
